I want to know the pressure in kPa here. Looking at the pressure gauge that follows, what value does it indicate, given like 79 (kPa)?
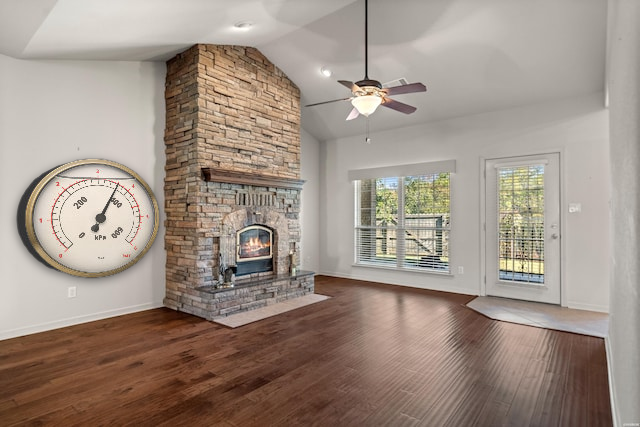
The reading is 360 (kPa)
